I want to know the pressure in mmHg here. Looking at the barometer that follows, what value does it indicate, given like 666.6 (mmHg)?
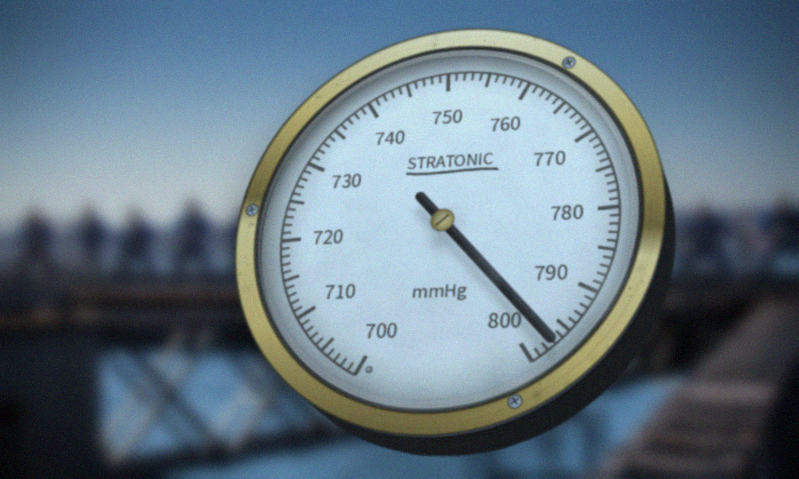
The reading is 797 (mmHg)
